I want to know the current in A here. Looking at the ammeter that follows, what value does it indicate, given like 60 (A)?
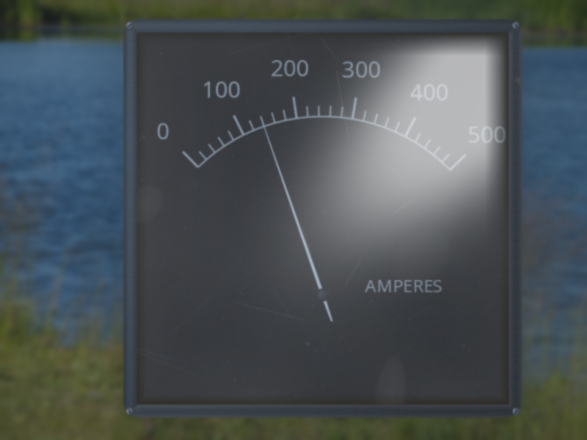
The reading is 140 (A)
